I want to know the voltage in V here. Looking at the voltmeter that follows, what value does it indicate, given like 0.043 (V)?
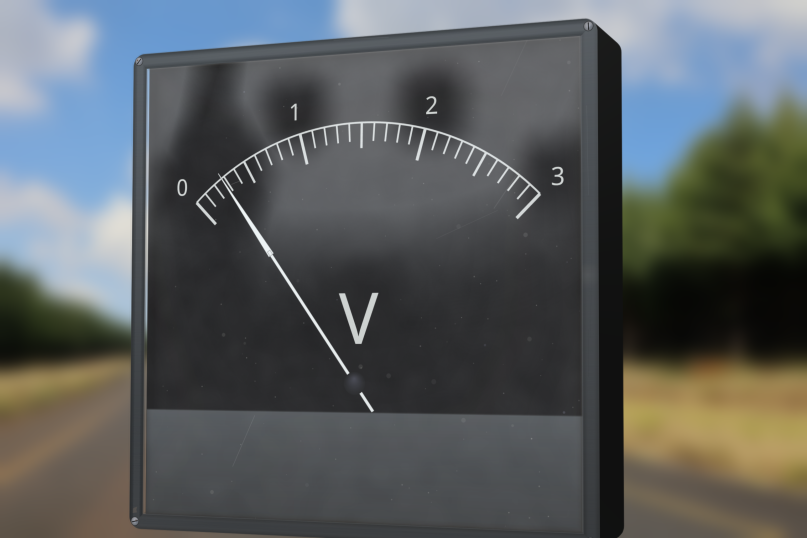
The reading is 0.3 (V)
